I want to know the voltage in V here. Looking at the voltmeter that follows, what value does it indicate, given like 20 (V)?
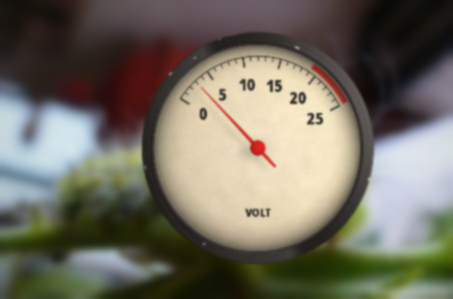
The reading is 3 (V)
